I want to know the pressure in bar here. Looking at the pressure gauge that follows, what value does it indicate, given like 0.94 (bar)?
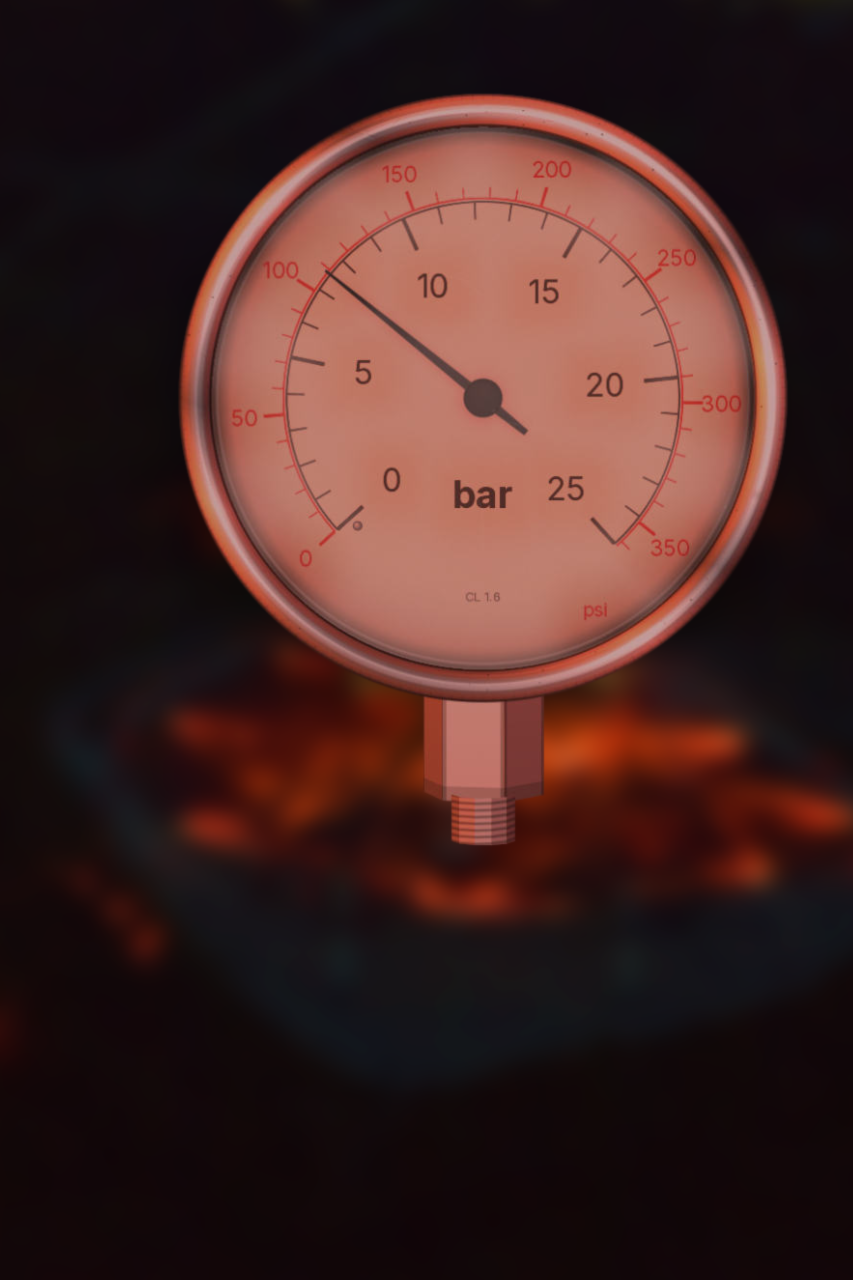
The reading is 7.5 (bar)
